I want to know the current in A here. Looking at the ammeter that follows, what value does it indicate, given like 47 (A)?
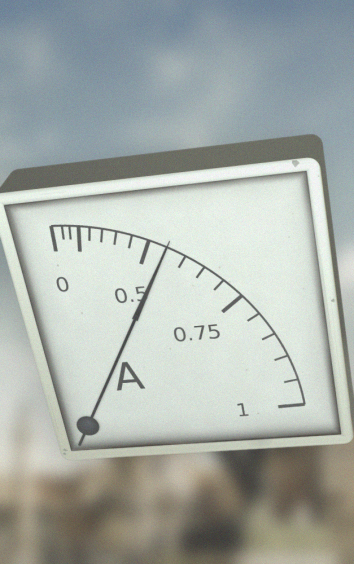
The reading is 0.55 (A)
